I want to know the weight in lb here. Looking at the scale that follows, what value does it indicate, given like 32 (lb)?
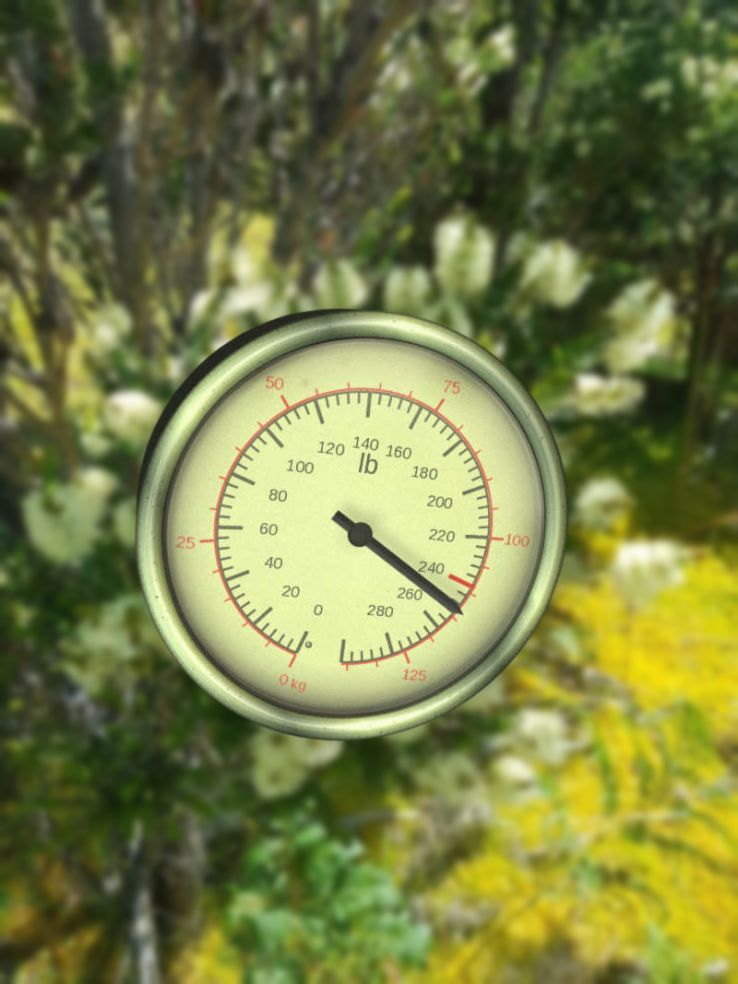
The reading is 250 (lb)
